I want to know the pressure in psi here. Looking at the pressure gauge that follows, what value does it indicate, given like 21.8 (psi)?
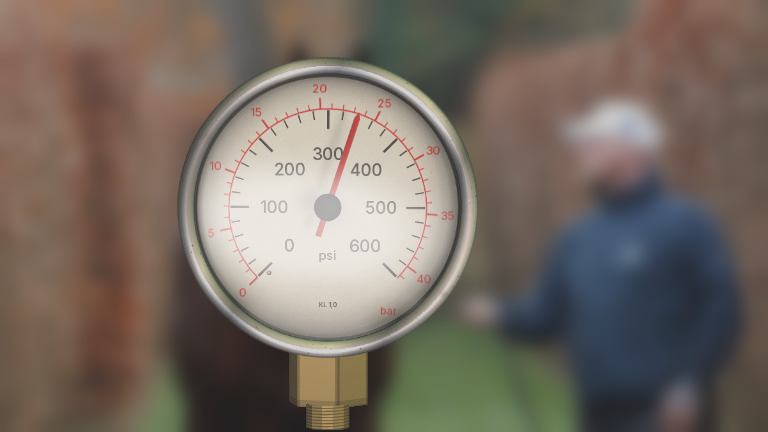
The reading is 340 (psi)
